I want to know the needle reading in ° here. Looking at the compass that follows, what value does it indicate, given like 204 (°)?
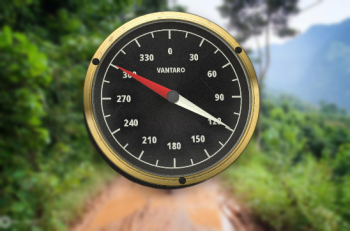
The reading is 300 (°)
